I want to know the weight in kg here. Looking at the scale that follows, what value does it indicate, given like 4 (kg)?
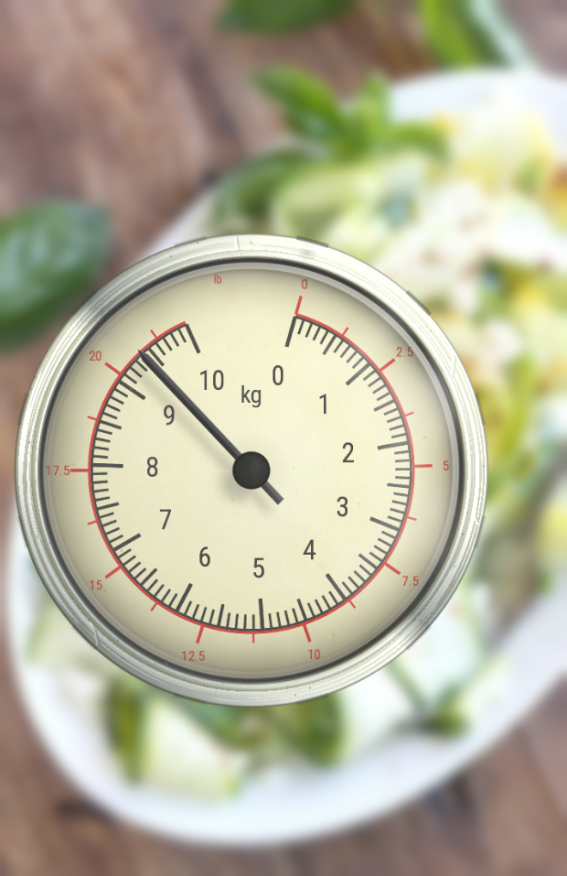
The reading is 9.4 (kg)
